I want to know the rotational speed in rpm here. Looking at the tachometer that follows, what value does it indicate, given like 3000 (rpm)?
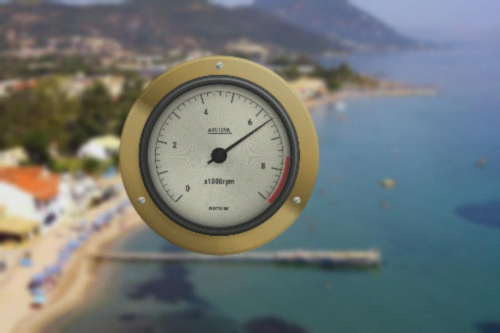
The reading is 6400 (rpm)
